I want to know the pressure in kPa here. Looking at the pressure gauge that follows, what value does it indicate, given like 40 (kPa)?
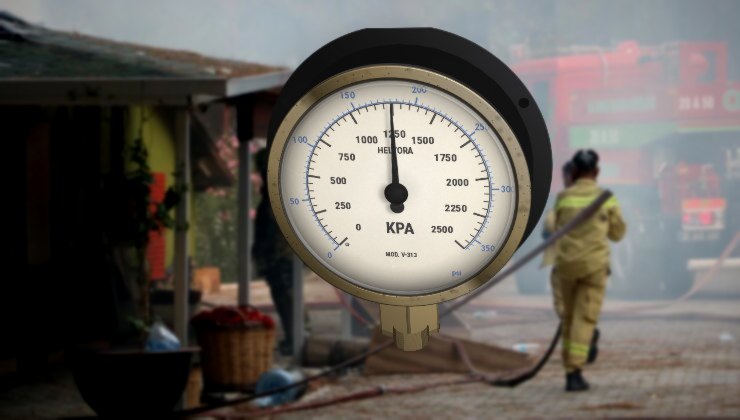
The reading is 1250 (kPa)
